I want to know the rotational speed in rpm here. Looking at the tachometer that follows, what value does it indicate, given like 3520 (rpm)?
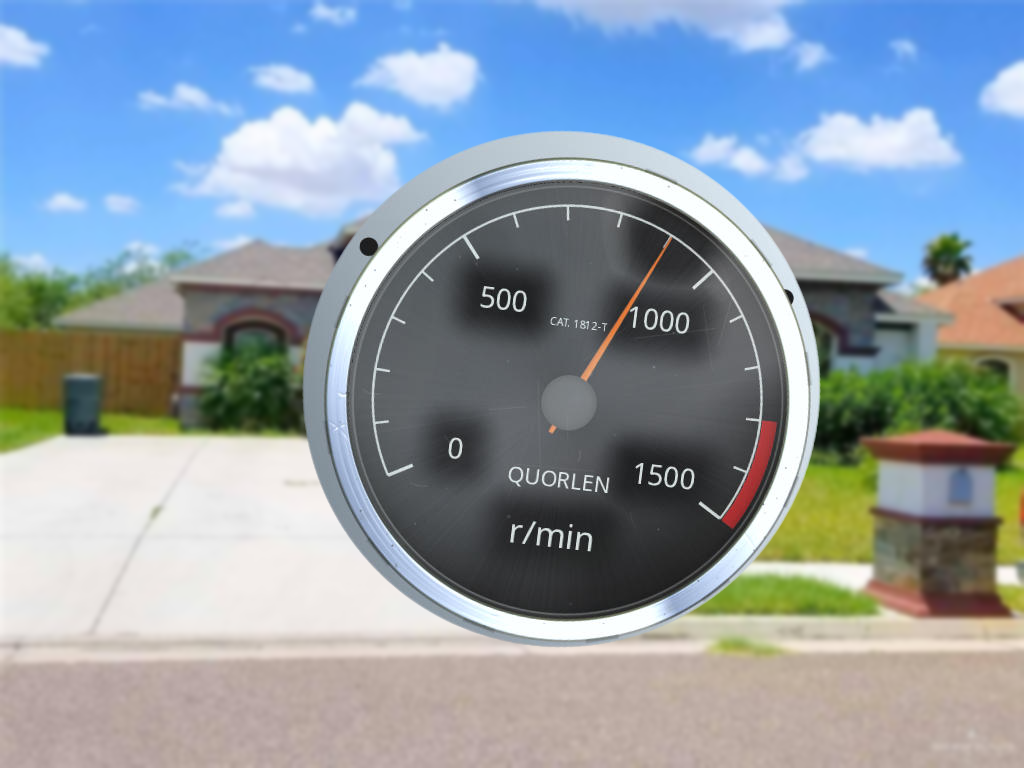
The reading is 900 (rpm)
